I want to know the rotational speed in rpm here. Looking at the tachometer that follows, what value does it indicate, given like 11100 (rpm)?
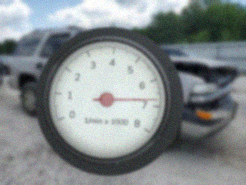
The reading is 6750 (rpm)
